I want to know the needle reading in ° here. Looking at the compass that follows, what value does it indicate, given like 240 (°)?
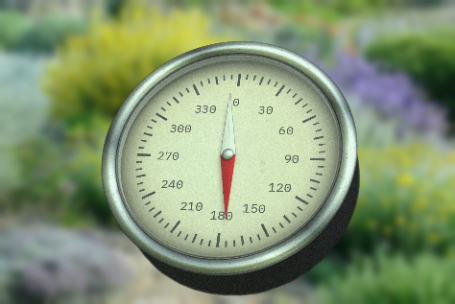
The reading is 175 (°)
